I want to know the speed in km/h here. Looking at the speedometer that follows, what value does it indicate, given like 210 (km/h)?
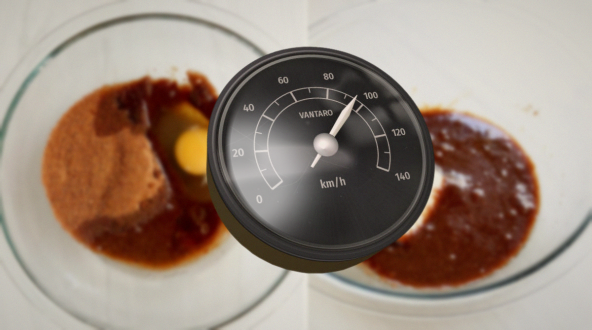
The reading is 95 (km/h)
